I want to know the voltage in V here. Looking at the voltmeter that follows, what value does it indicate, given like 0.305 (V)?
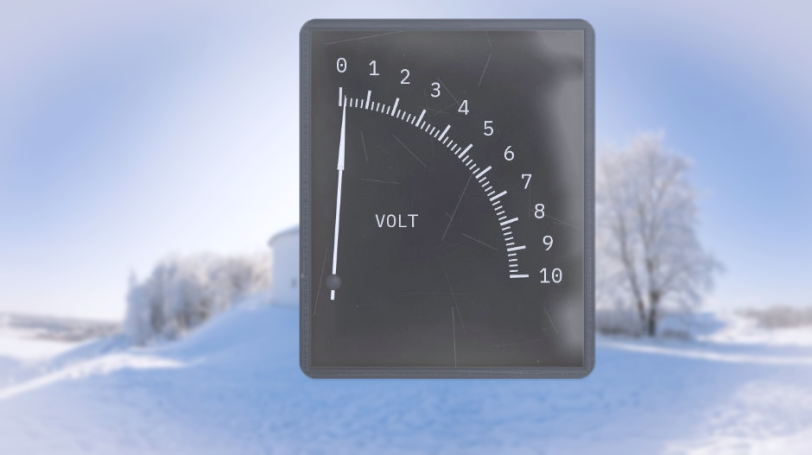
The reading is 0.2 (V)
